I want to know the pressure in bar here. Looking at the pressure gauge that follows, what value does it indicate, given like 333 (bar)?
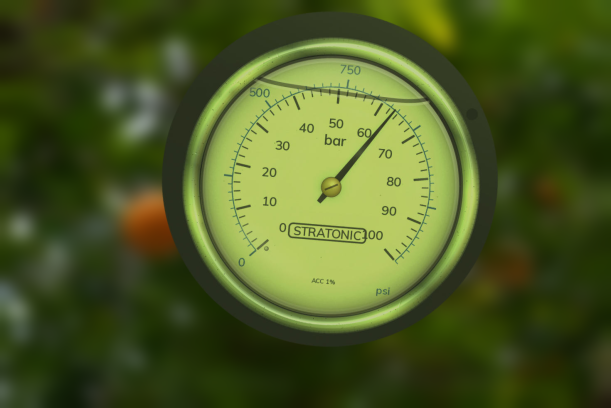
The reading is 63 (bar)
